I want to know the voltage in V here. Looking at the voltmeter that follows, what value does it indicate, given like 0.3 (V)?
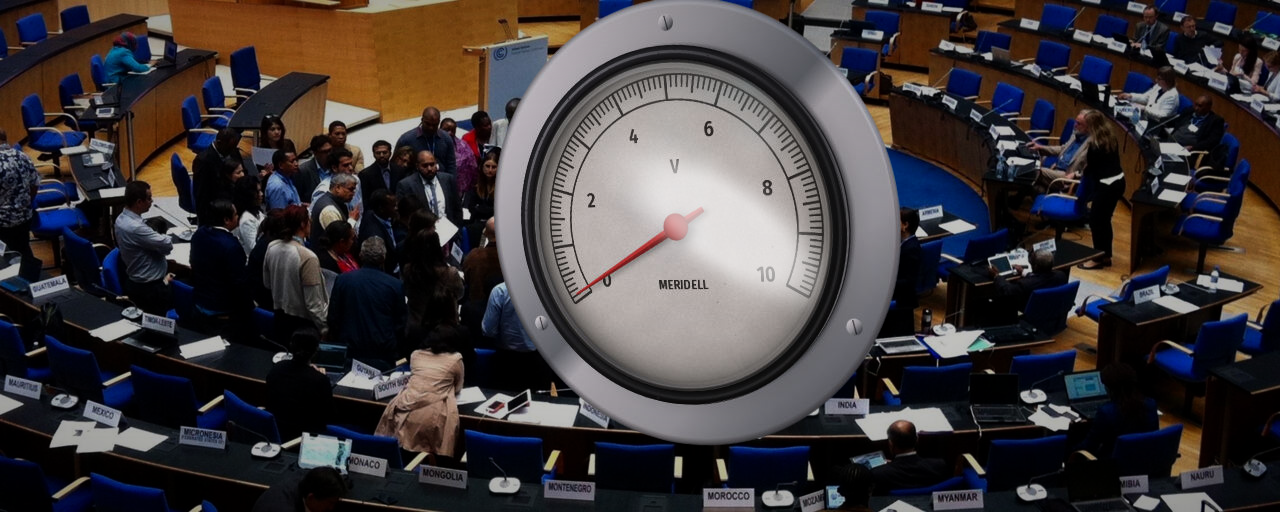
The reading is 0.1 (V)
